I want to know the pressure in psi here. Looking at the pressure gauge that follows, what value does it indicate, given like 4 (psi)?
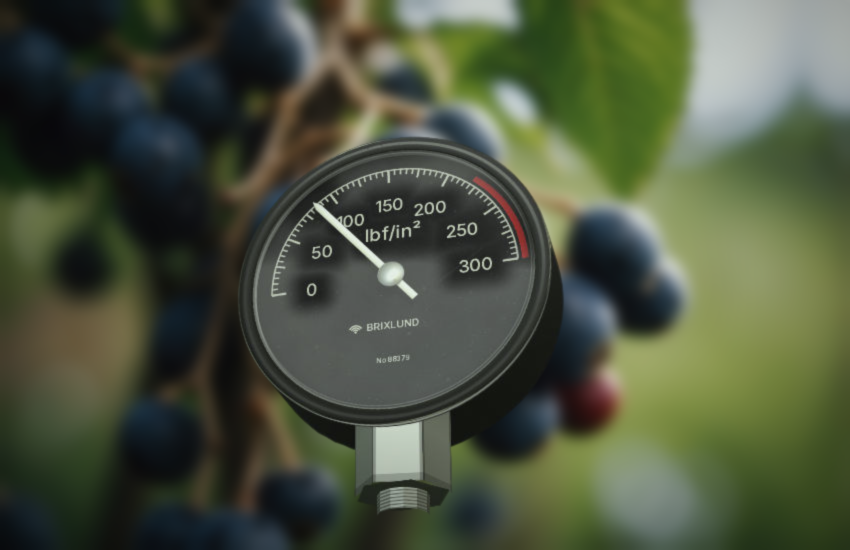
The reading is 85 (psi)
